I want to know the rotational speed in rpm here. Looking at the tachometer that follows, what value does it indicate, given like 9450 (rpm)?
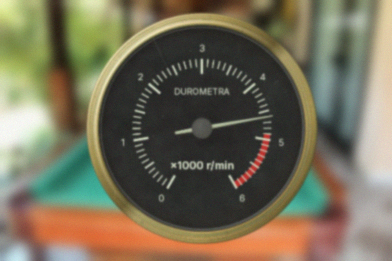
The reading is 4600 (rpm)
